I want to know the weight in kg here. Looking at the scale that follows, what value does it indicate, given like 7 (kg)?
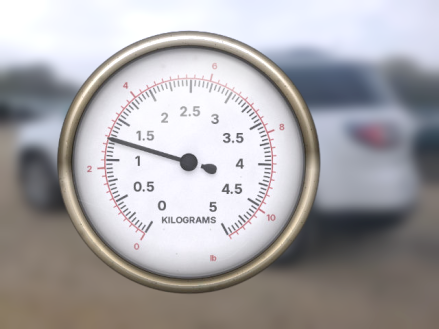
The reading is 1.25 (kg)
